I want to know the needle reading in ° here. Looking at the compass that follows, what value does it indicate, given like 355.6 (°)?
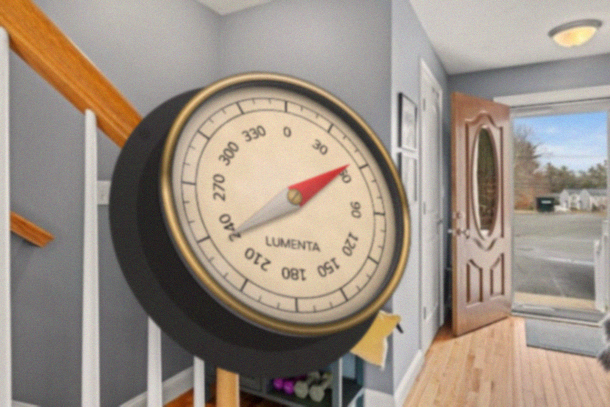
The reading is 55 (°)
